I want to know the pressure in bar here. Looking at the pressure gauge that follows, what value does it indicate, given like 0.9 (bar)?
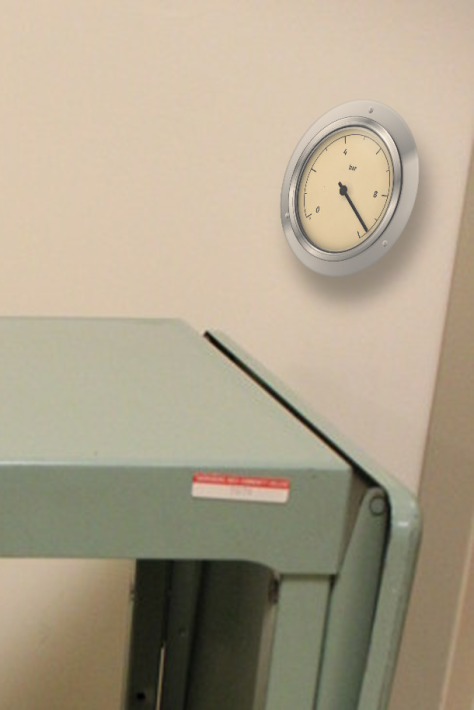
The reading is 9.5 (bar)
